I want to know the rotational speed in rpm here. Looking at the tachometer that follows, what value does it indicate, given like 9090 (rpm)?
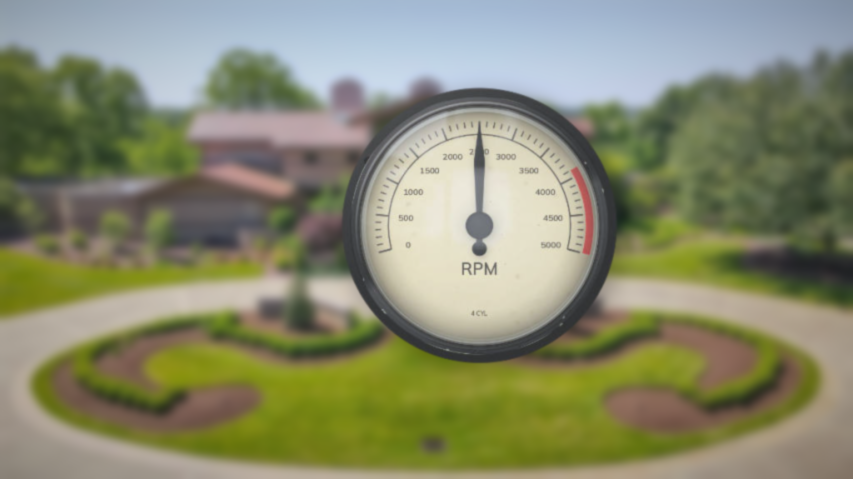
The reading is 2500 (rpm)
